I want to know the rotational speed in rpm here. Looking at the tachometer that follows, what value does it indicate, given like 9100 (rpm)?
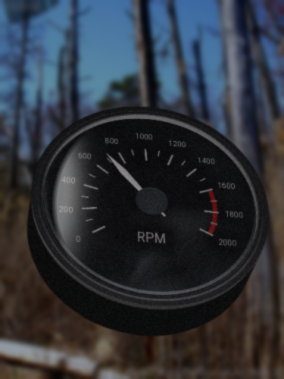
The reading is 700 (rpm)
